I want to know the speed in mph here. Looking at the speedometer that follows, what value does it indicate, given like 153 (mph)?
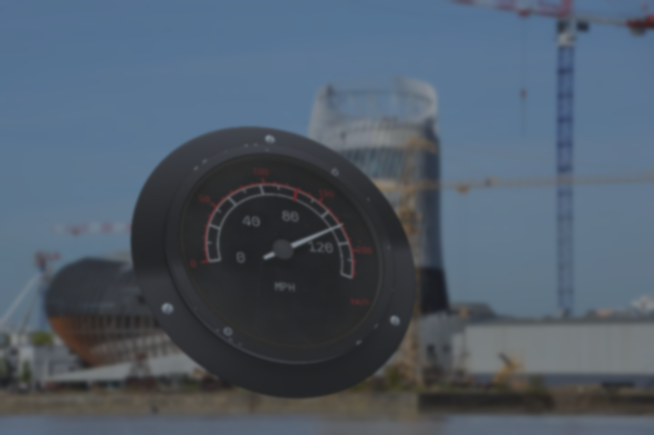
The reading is 110 (mph)
